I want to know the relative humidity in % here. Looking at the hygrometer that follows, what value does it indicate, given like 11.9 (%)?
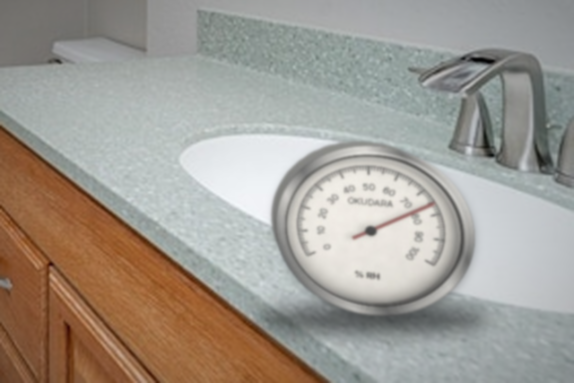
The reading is 75 (%)
